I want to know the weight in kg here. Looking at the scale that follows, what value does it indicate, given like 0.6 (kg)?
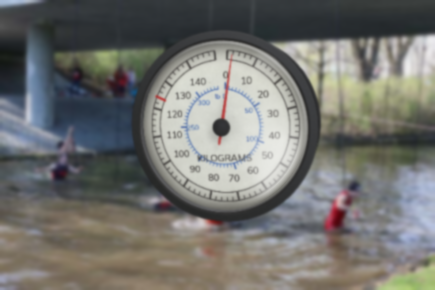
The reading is 2 (kg)
